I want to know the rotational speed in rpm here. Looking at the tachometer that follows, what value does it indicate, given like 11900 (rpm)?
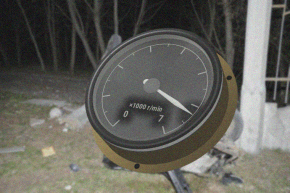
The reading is 6250 (rpm)
